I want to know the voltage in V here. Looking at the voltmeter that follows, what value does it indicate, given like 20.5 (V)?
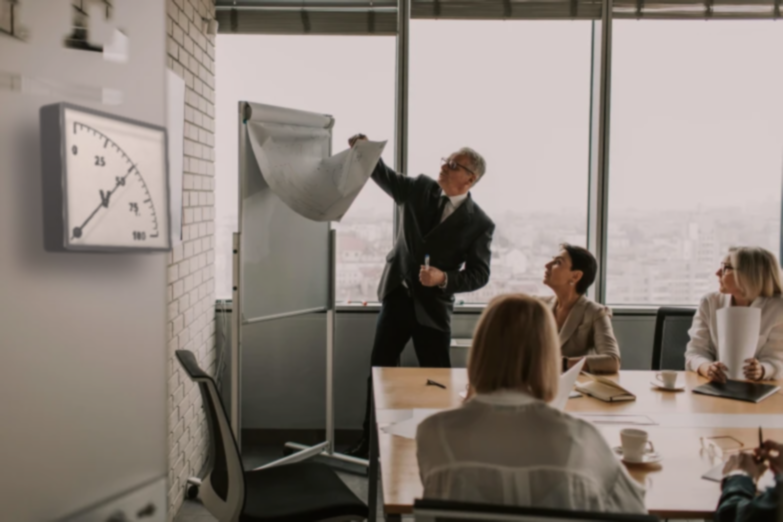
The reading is 50 (V)
